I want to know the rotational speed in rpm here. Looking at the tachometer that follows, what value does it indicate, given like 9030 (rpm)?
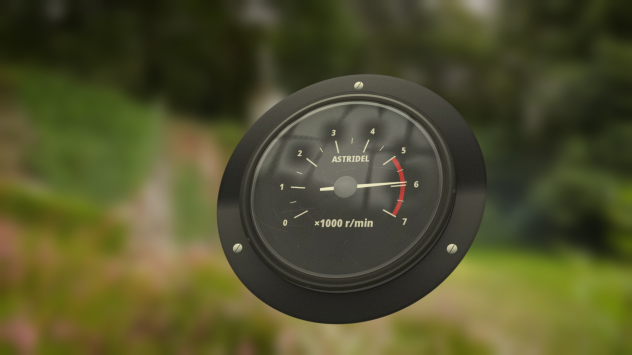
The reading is 6000 (rpm)
